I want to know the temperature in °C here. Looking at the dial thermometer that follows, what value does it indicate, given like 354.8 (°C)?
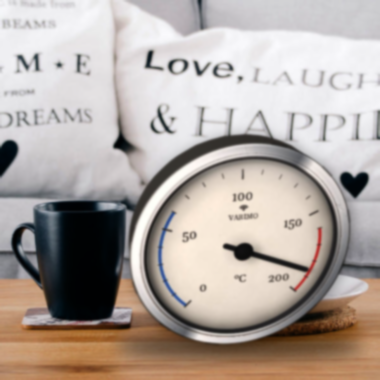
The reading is 185 (°C)
